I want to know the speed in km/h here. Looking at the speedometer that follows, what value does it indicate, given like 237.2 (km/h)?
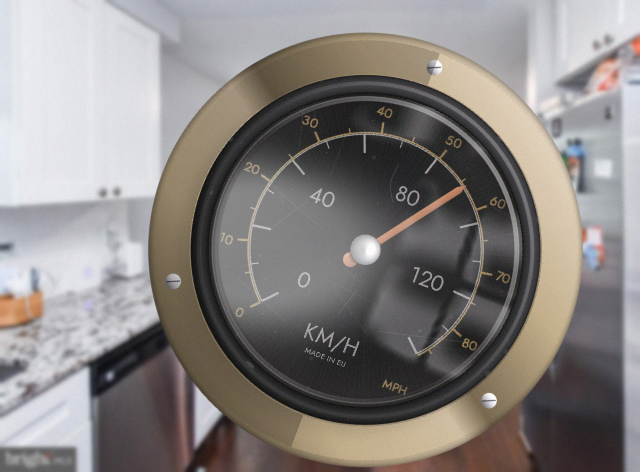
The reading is 90 (km/h)
